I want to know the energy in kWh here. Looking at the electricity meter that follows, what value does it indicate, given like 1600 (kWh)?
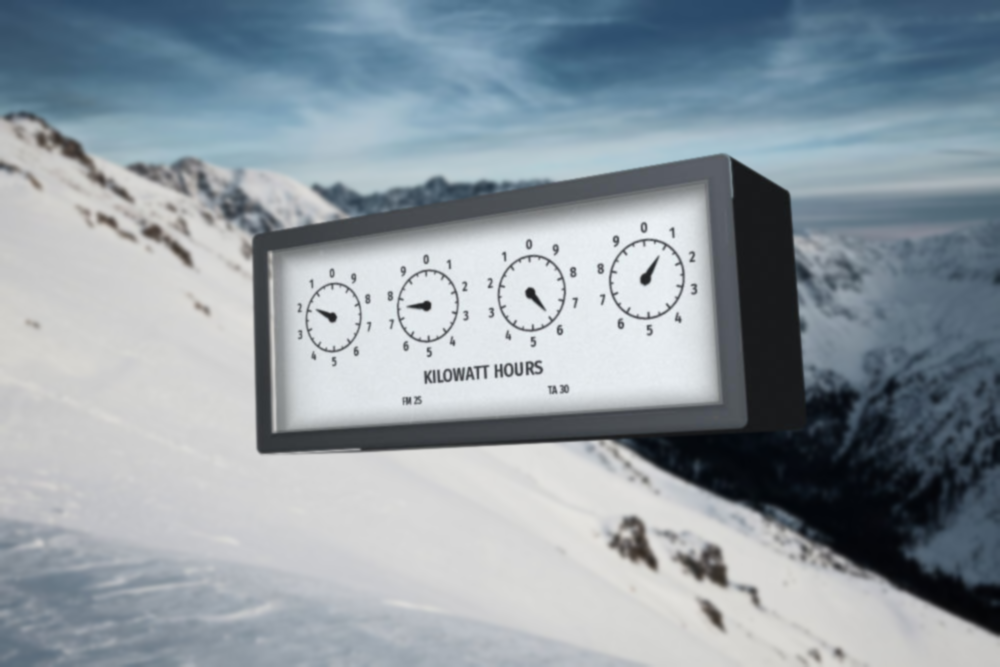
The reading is 1761 (kWh)
